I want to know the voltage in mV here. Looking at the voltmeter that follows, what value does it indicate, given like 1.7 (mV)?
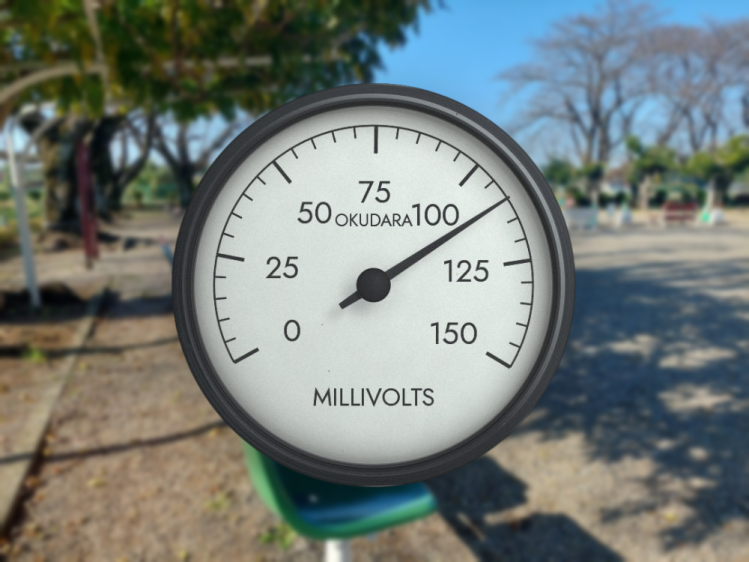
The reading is 110 (mV)
